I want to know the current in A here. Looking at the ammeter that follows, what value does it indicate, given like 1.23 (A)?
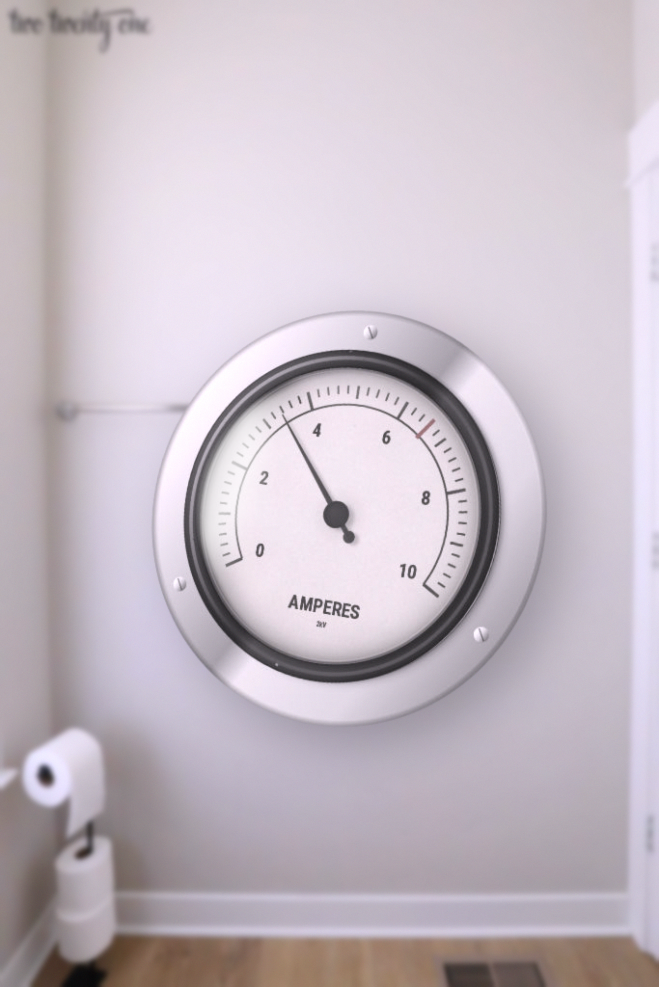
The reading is 3.4 (A)
